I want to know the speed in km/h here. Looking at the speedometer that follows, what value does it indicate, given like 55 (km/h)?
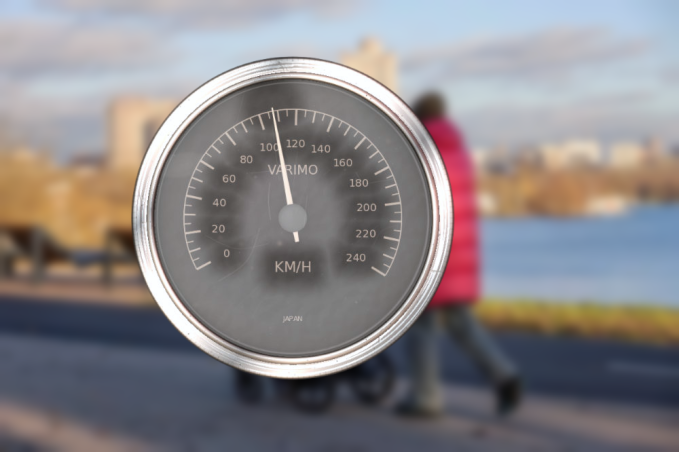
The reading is 107.5 (km/h)
